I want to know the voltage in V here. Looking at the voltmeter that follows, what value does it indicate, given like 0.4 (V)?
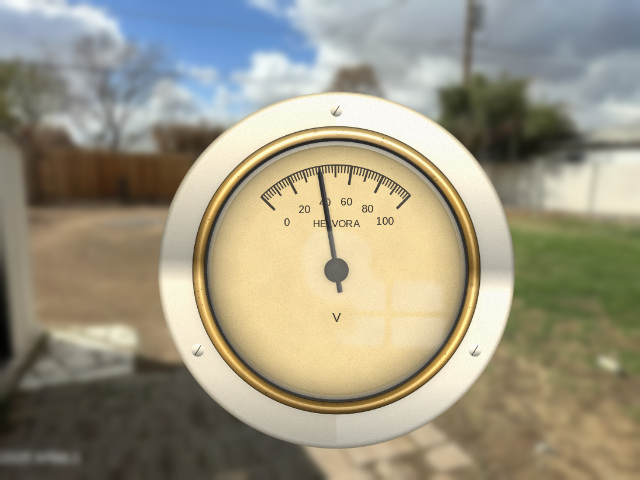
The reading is 40 (V)
